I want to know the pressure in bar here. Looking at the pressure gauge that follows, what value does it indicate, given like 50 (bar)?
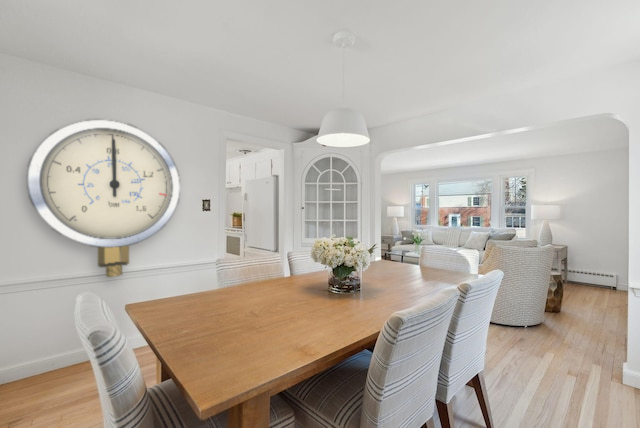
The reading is 0.8 (bar)
